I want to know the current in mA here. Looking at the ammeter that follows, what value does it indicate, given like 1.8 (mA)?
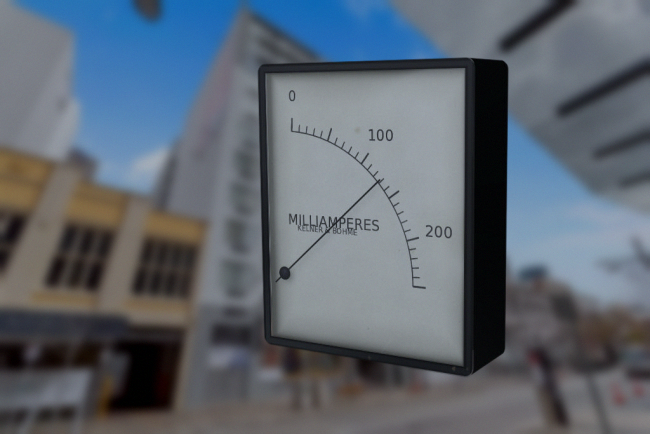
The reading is 130 (mA)
